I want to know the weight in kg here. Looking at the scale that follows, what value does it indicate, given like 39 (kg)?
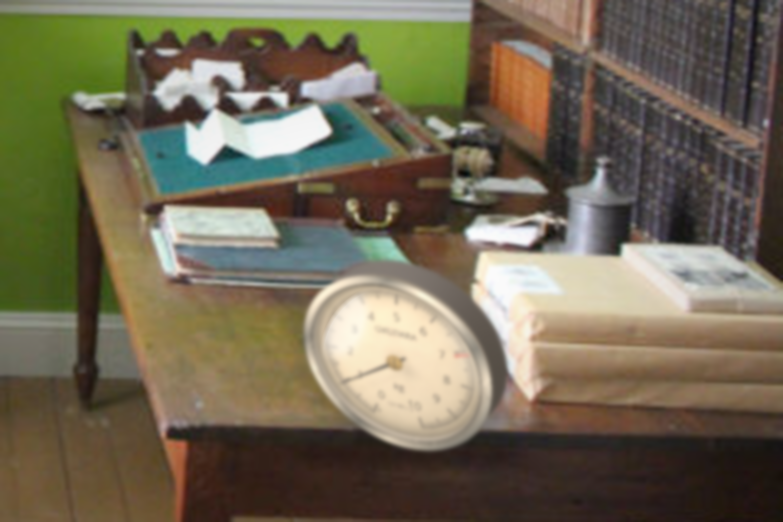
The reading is 1 (kg)
